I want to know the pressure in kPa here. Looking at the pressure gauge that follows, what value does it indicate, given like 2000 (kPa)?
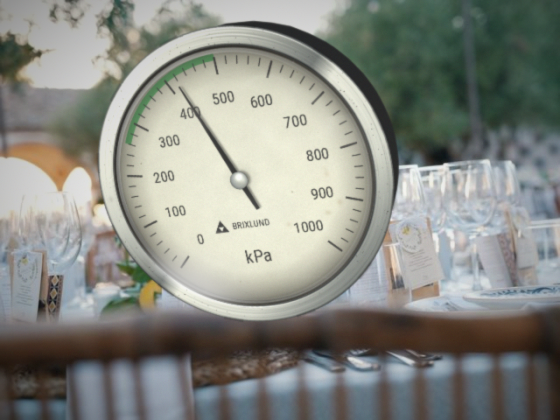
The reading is 420 (kPa)
